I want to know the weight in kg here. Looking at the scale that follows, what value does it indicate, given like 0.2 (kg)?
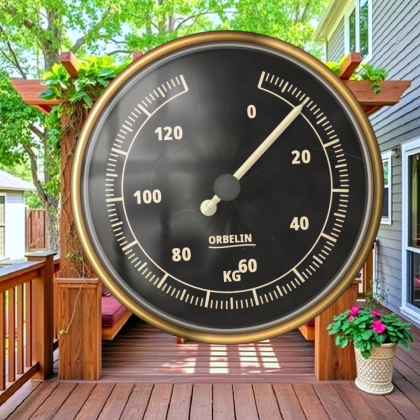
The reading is 10 (kg)
